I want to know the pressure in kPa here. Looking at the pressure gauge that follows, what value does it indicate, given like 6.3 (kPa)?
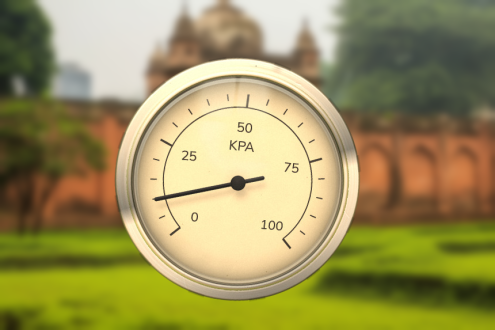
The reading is 10 (kPa)
